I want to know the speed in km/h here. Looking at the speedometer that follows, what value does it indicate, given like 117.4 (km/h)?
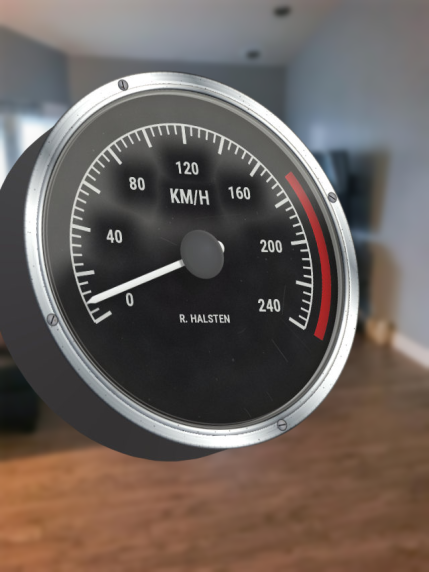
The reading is 8 (km/h)
